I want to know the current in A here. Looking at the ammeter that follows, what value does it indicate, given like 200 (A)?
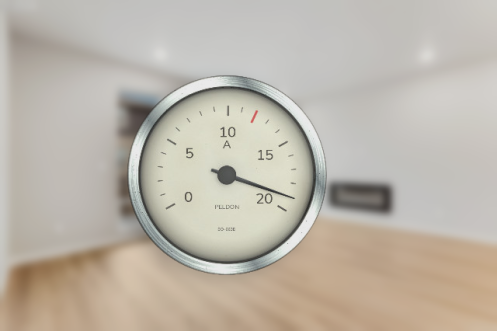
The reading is 19 (A)
